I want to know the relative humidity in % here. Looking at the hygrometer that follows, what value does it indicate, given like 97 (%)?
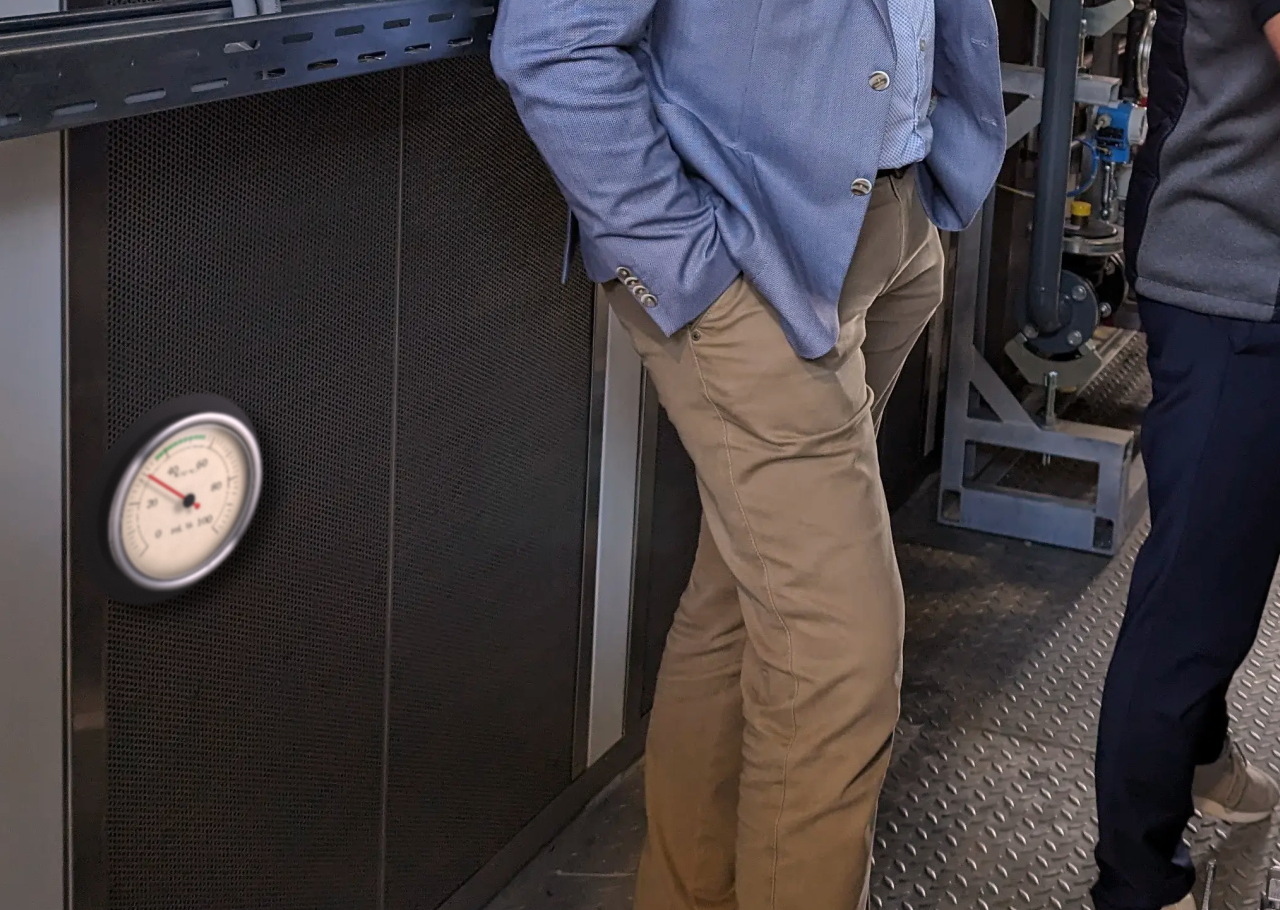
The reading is 30 (%)
